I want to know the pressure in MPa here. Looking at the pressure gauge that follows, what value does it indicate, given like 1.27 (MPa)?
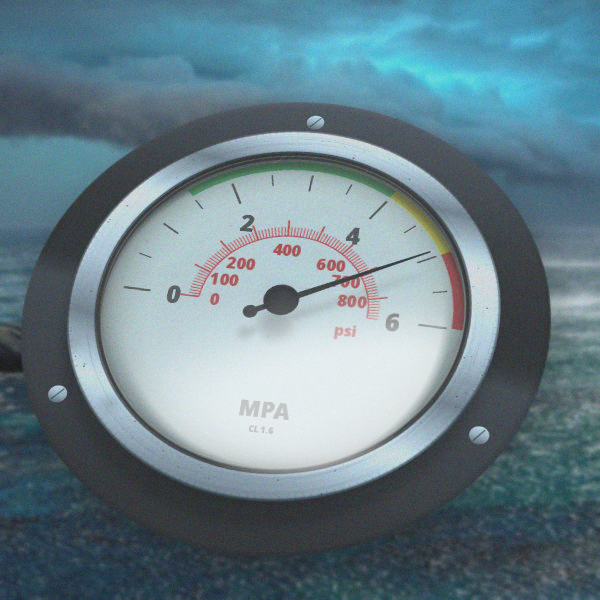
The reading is 5 (MPa)
